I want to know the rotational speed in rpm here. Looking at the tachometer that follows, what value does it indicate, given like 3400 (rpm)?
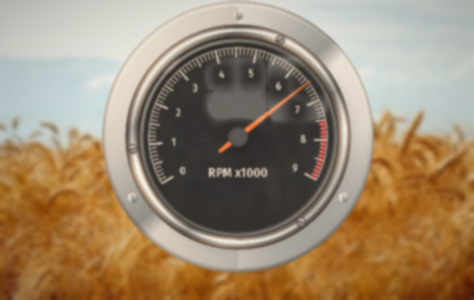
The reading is 6500 (rpm)
